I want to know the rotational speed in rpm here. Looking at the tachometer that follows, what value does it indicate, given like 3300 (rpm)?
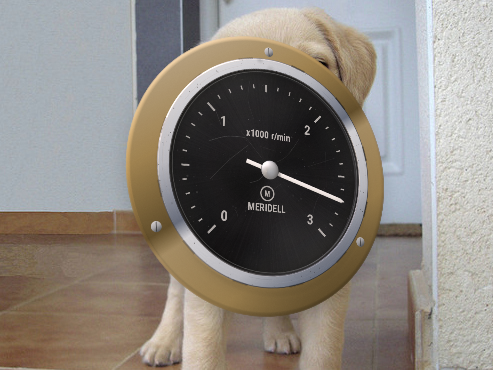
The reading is 2700 (rpm)
